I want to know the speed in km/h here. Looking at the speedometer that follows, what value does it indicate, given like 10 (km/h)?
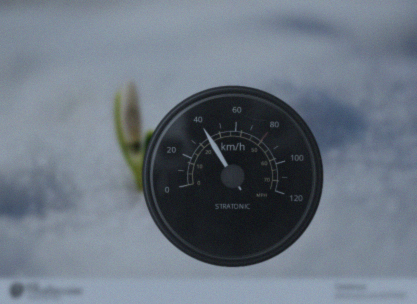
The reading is 40 (km/h)
